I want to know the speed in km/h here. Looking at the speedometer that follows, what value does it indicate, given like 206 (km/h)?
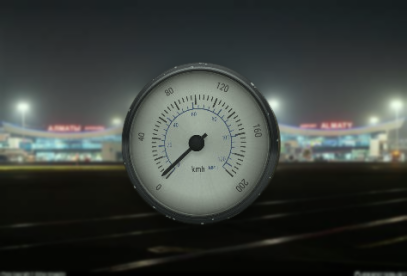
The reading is 4 (km/h)
